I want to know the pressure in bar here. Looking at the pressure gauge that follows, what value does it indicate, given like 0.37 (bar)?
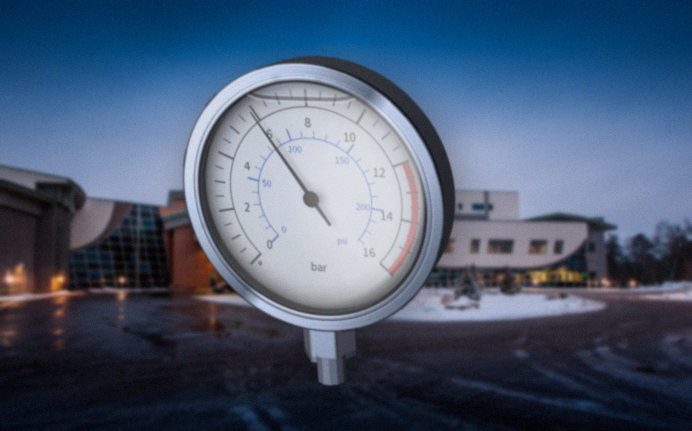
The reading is 6 (bar)
